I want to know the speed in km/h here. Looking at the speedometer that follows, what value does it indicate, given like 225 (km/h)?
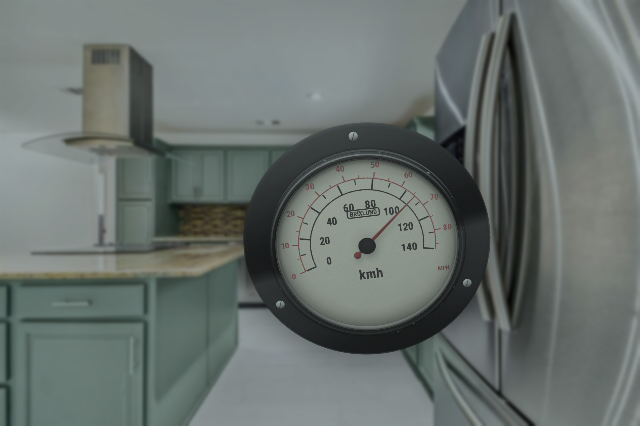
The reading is 105 (km/h)
